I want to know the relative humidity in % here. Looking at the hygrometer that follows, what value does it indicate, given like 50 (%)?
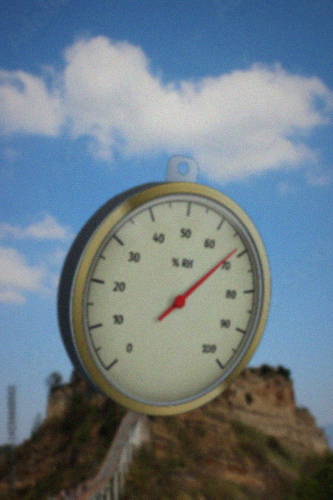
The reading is 67.5 (%)
